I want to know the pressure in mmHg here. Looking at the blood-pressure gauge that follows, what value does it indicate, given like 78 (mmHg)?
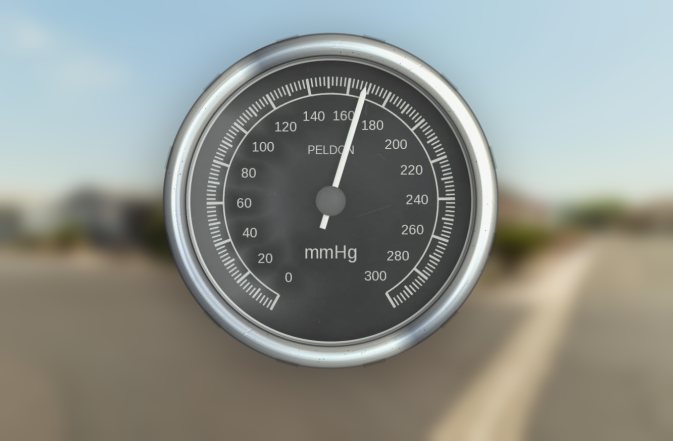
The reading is 168 (mmHg)
